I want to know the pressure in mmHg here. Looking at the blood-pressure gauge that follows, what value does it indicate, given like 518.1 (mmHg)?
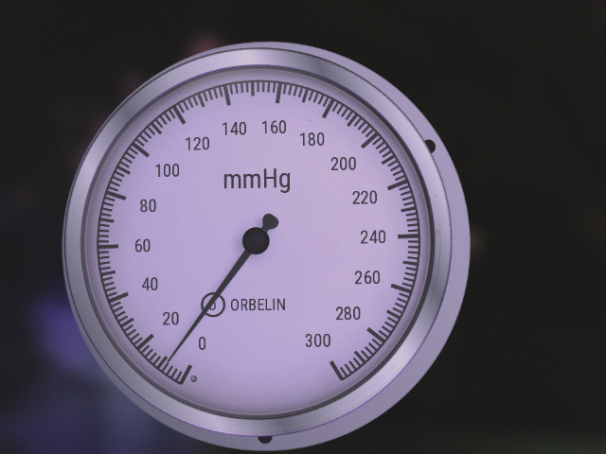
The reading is 8 (mmHg)
